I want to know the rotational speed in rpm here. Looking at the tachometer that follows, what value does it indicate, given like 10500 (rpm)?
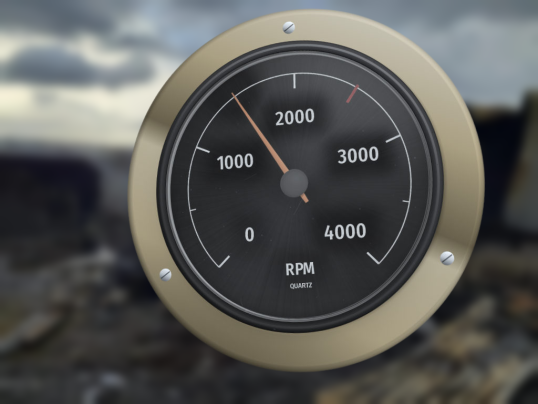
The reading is 1500 (rpm)
